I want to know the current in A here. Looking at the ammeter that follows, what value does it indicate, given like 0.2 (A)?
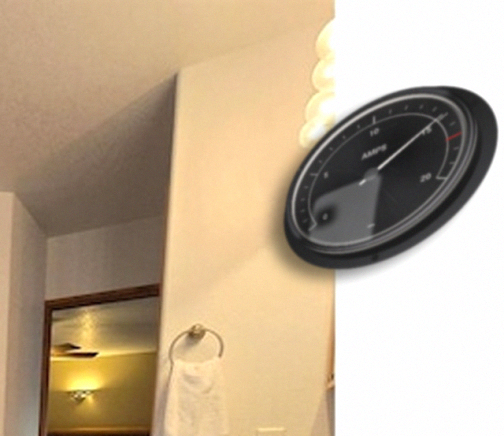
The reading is 15 (A)
